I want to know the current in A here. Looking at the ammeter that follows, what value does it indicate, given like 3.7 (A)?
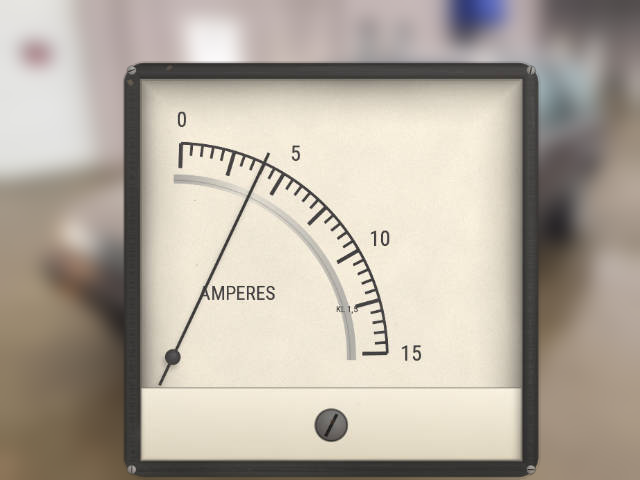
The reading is 4 (A)
